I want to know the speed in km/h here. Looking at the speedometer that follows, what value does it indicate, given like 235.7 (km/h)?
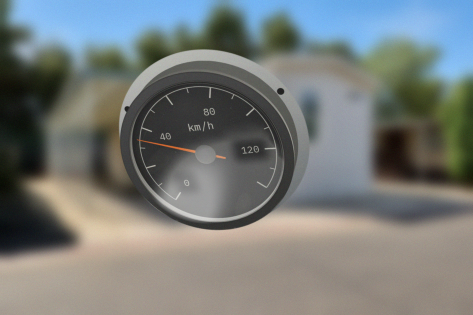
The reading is 35 (km/h)
